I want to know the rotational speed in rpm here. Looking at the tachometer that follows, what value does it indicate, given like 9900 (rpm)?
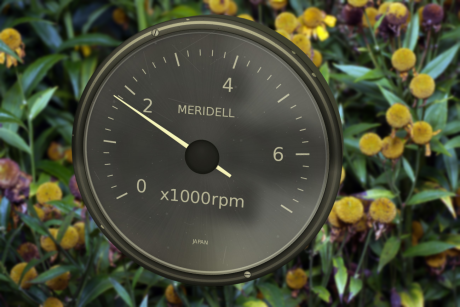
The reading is 1800 (rpm)
